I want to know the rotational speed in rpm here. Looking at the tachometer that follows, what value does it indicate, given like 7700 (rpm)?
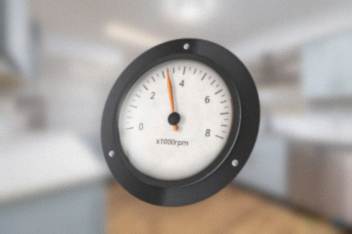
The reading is 3250 (rpm)
